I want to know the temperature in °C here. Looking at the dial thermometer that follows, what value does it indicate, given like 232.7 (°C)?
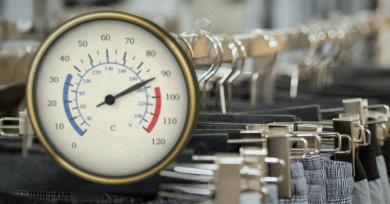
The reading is 90 (°C)
